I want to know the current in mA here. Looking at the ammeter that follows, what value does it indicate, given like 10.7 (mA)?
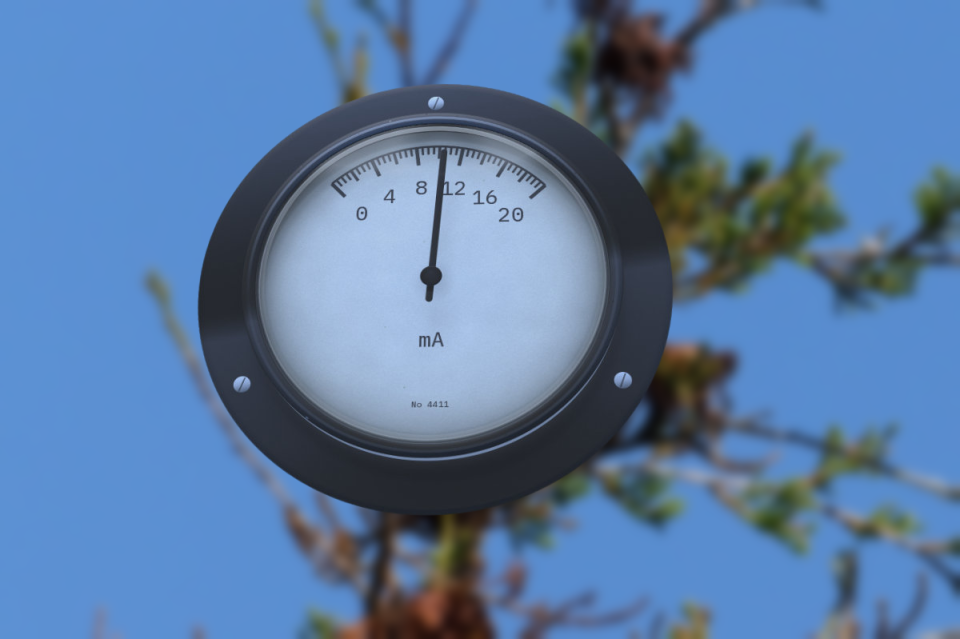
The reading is 10.5 (mA)
